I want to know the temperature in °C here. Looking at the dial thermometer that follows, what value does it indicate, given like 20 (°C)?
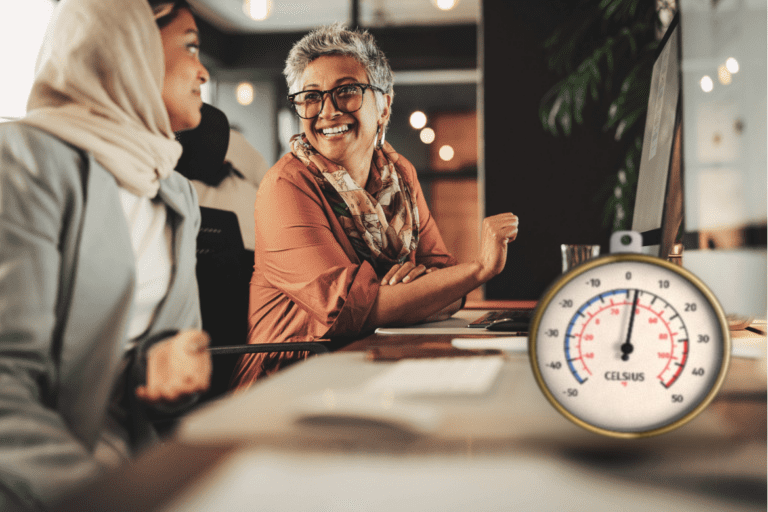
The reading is 2.5 (°C)
